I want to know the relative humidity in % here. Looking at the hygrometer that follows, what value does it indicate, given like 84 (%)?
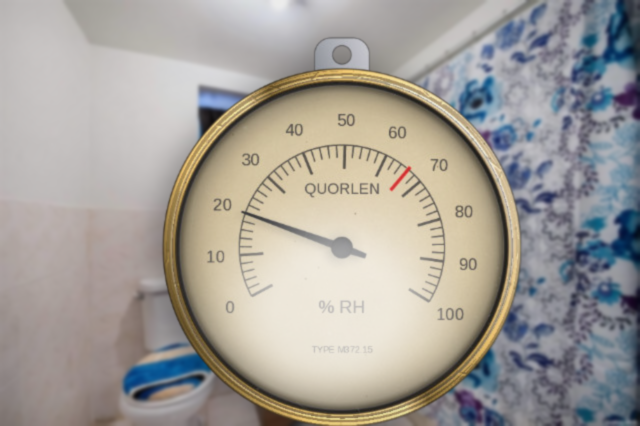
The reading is 20 (%)
